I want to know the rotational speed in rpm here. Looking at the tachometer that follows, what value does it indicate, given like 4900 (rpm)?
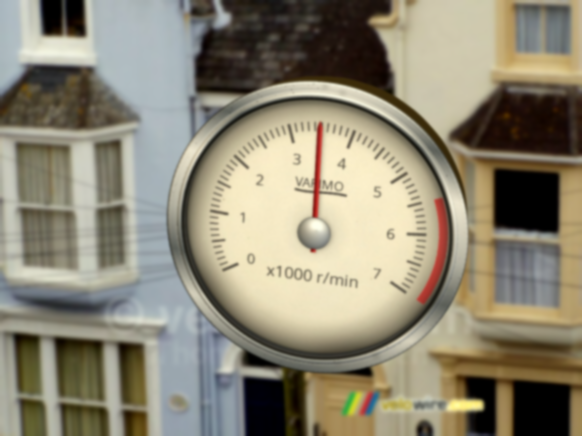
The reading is 3500 (rpm)
